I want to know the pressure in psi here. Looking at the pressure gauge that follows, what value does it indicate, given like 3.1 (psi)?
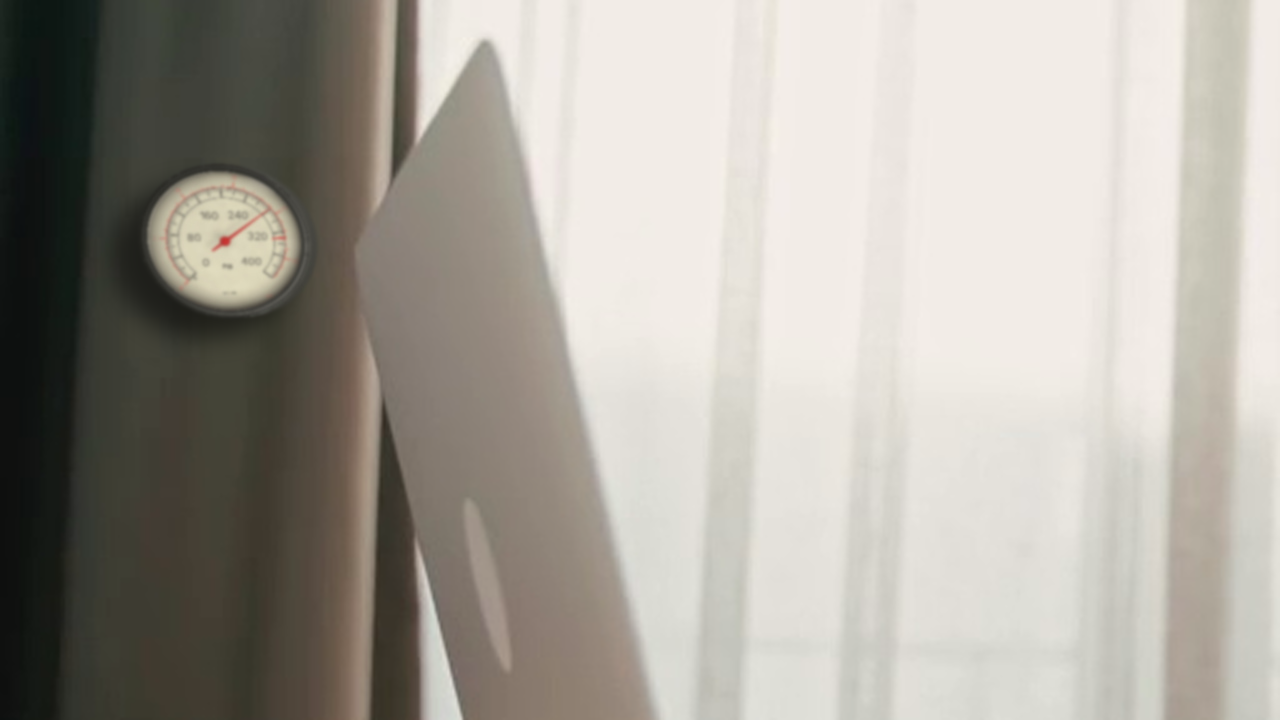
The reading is 280 (psi)
